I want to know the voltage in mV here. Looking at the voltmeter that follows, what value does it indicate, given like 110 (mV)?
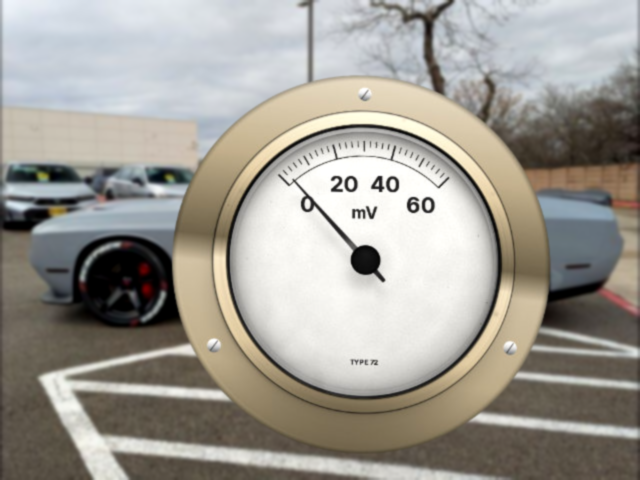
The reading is 2 (mV)
